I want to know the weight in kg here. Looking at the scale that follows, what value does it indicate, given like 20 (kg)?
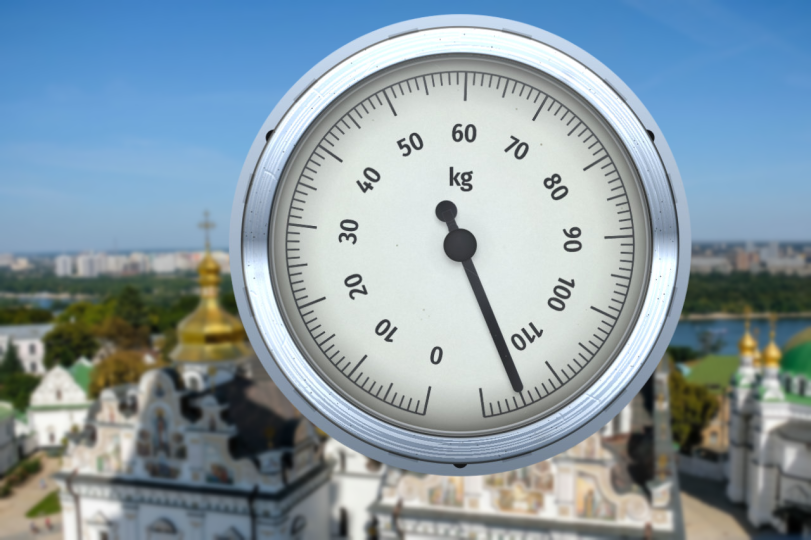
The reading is 115 (kg)
